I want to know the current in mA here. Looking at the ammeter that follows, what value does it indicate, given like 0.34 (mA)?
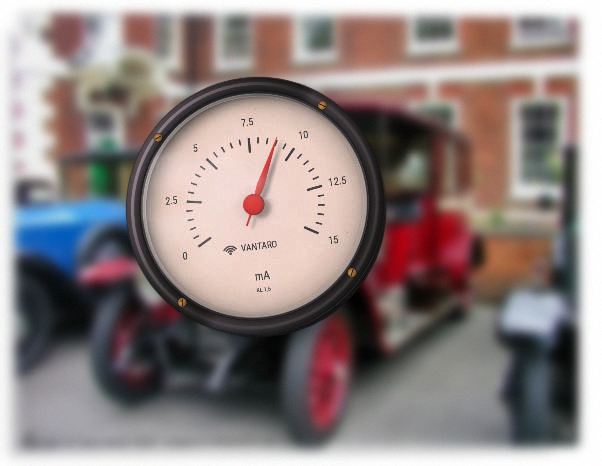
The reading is 9 (mA)
